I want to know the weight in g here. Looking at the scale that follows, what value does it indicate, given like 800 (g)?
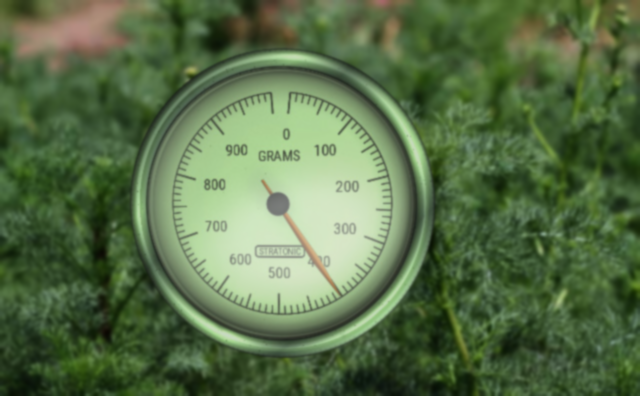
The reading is 400 (g)
